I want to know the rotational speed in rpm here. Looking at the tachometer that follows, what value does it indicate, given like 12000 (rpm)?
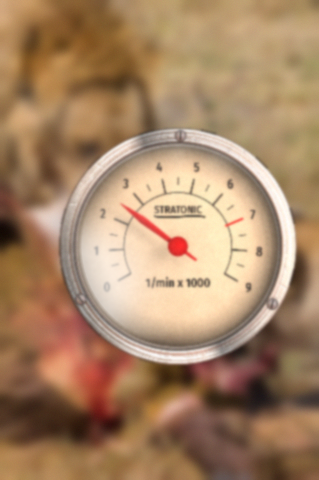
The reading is 2500 (rpm)
